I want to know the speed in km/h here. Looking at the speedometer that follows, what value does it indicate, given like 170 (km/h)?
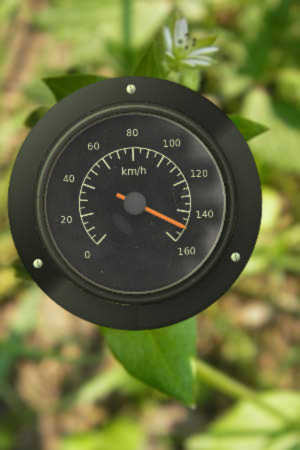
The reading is 150 (km/h)
